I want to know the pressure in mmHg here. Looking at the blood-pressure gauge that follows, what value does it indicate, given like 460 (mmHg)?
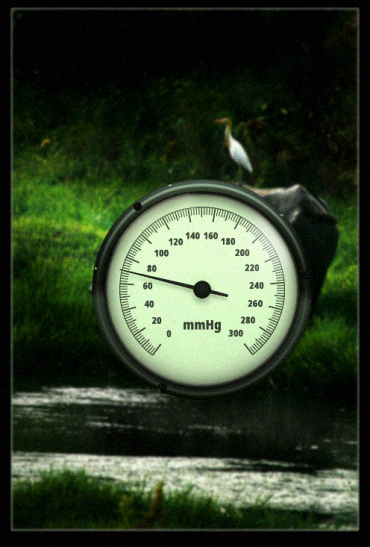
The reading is 70 (mmHg)
